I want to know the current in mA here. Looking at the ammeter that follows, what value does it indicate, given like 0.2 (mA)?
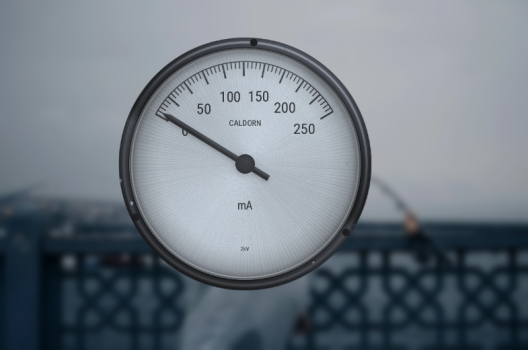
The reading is 5 (mA)
